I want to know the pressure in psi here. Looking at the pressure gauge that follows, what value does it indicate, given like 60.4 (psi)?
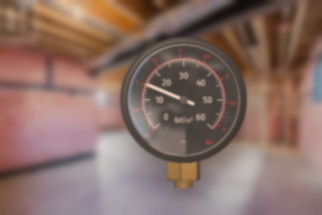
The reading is 15 (psi)
